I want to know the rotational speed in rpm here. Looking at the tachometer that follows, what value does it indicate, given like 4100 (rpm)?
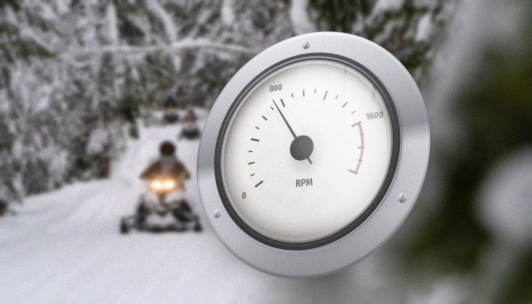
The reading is 750 (rpm)
